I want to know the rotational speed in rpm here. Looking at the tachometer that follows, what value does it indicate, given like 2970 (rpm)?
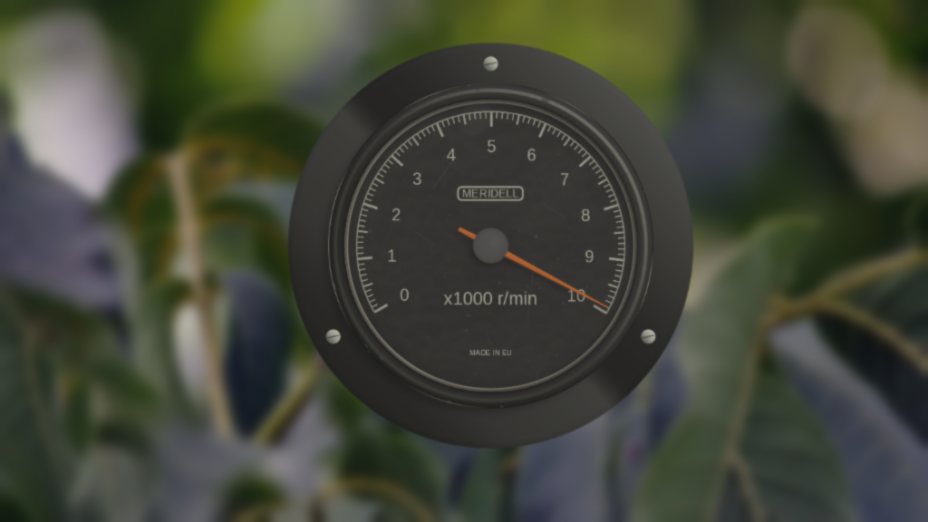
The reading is 9900 (rpm)
